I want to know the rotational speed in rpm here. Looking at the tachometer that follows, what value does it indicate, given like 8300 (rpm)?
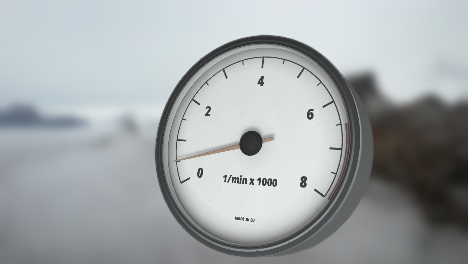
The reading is 500 (rpm)
